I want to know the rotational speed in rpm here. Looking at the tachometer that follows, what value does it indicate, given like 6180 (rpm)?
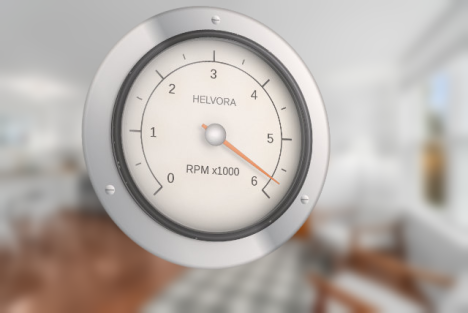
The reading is 5750 (rpm)
